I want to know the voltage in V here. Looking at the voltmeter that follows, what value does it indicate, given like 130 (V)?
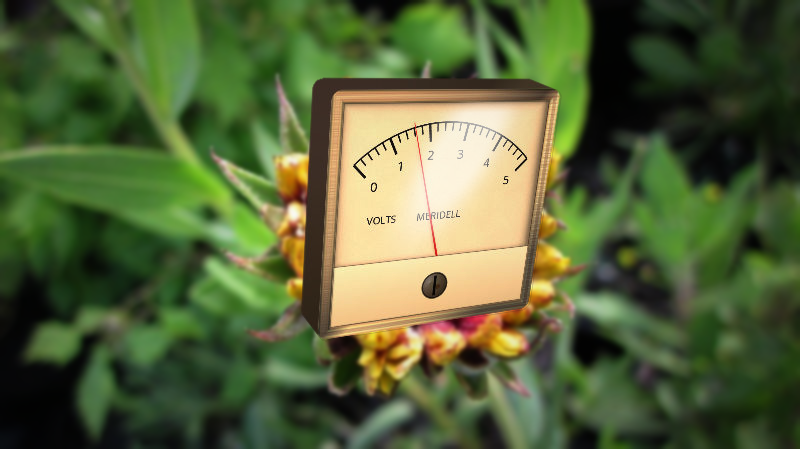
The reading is 1.6 (V)
